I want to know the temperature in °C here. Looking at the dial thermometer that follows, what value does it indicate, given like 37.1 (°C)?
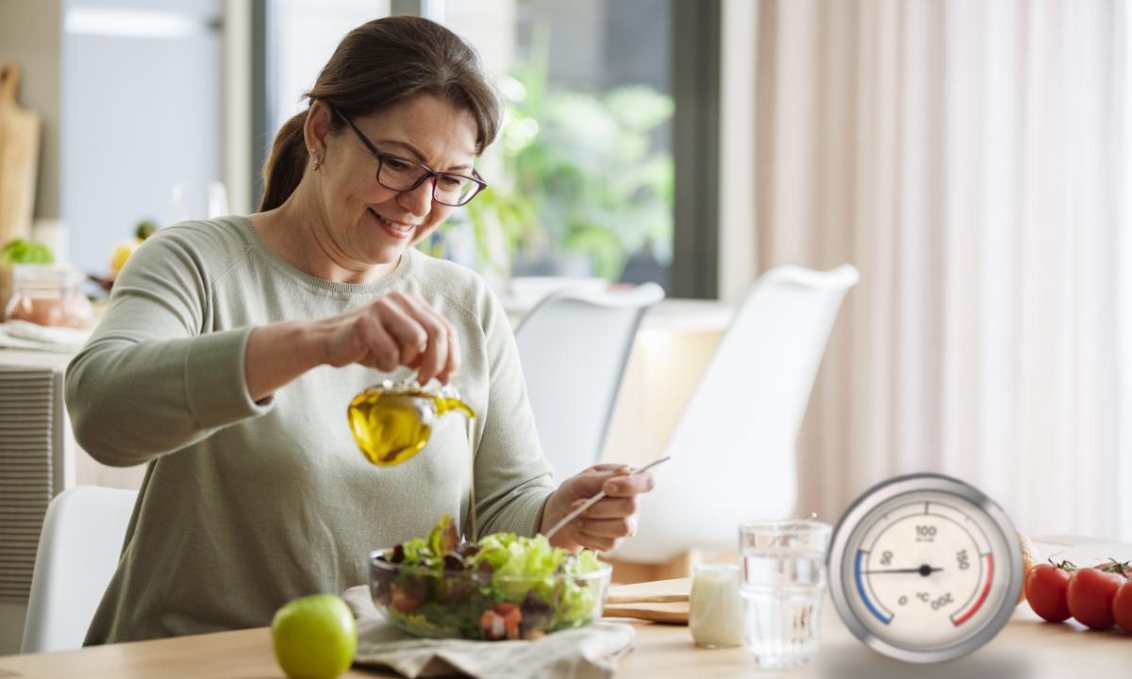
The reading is 37.5 (°C)
